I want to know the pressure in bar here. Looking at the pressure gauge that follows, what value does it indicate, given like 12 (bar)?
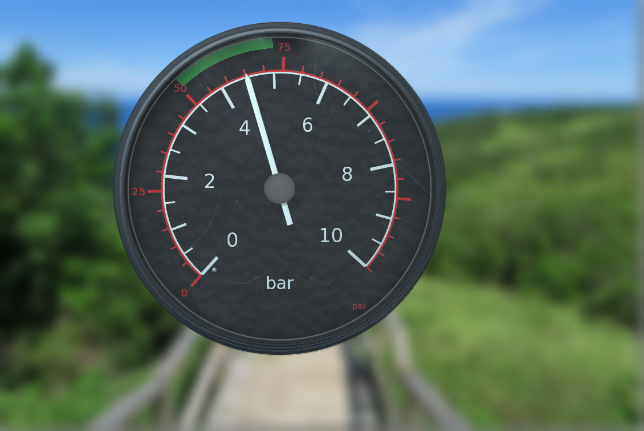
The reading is 4.5 (bar)
